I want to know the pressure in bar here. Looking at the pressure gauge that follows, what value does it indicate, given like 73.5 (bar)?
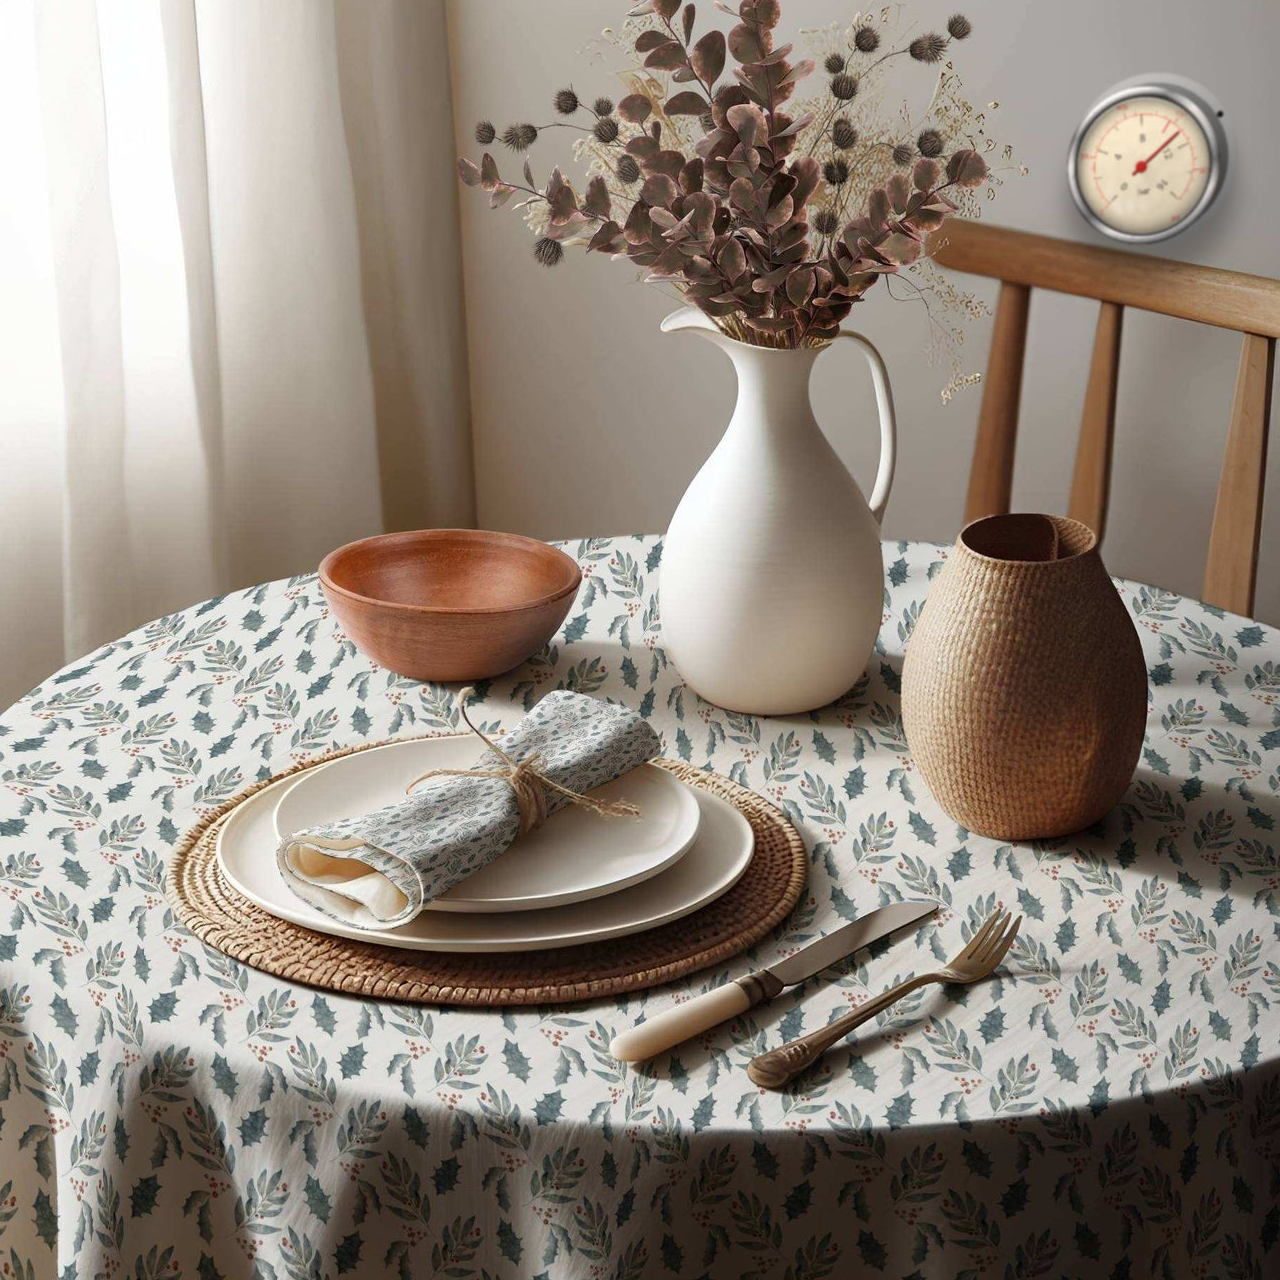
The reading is 11 (bar)
